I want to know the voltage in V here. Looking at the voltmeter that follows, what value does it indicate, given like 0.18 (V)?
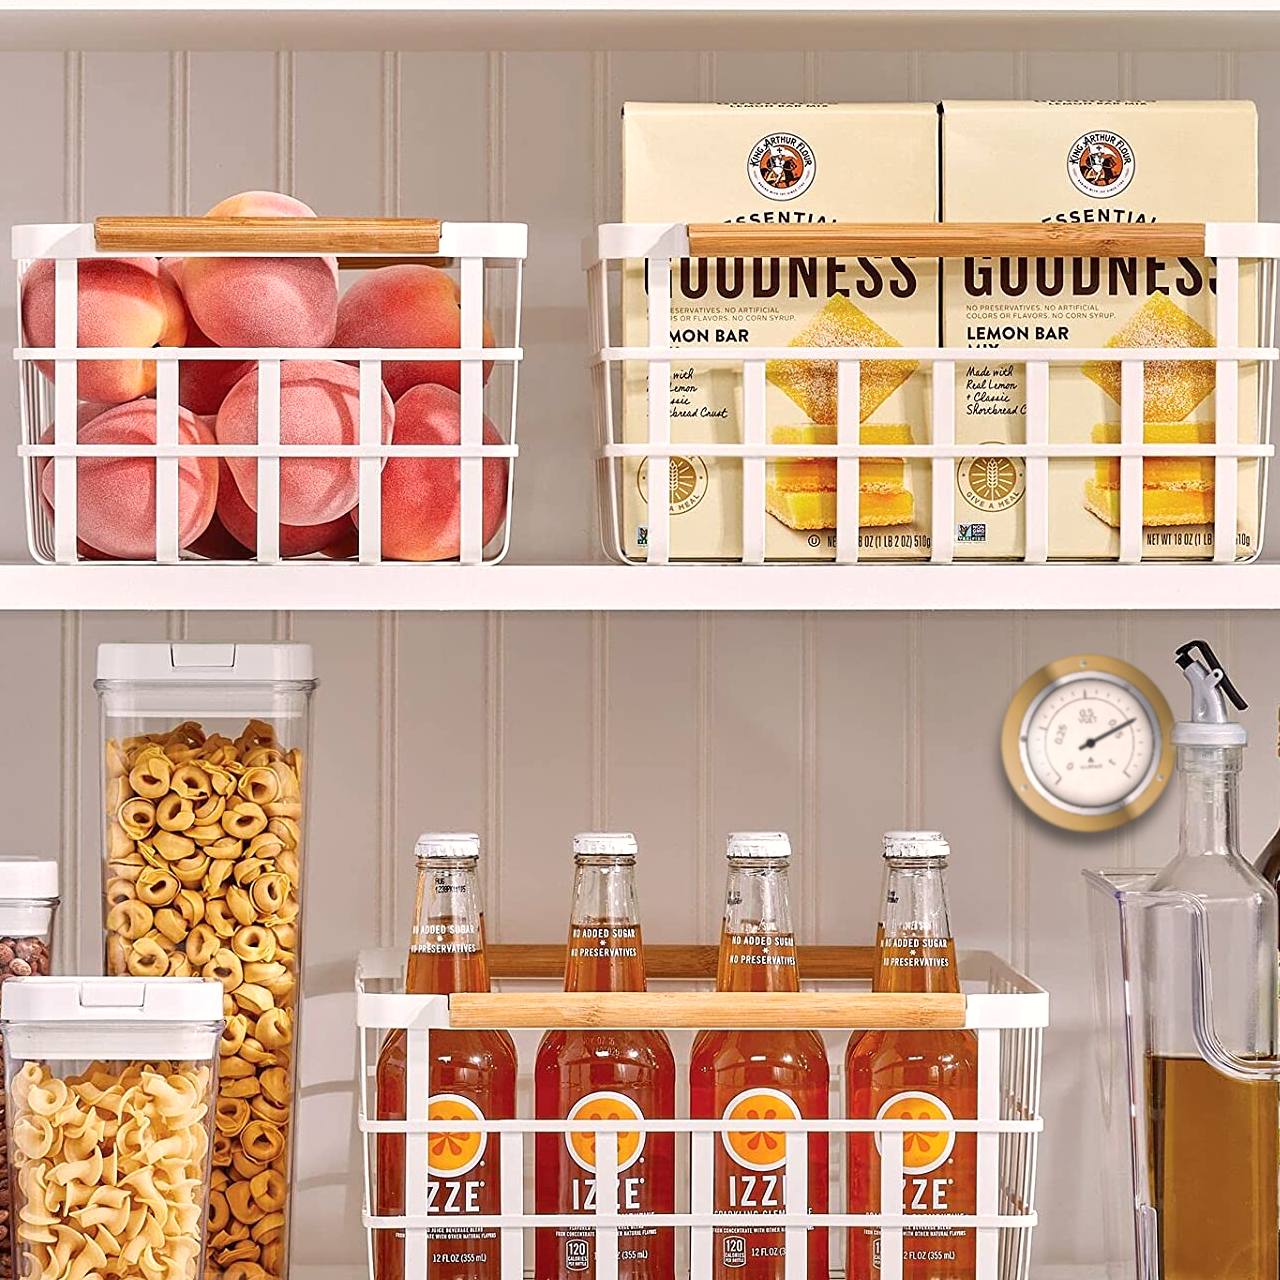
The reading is 0.75 (V)
